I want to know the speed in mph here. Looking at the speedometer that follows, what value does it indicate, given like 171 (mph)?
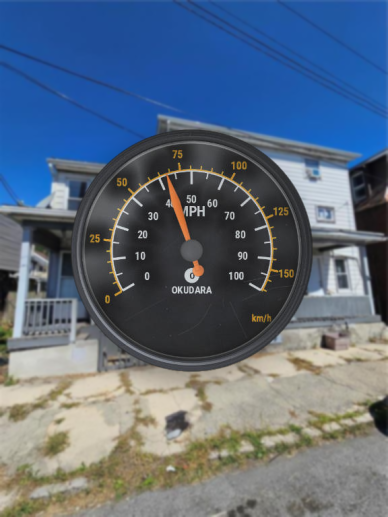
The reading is 42.5 (mph)
